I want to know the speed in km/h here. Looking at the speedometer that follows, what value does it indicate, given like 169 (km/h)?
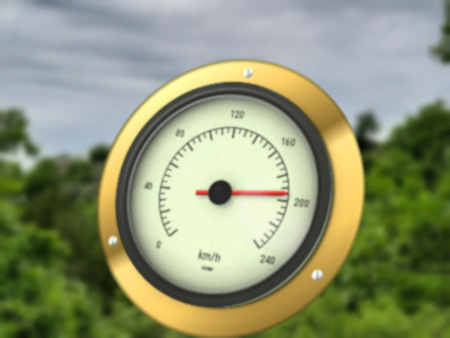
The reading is 195 (km/h)
